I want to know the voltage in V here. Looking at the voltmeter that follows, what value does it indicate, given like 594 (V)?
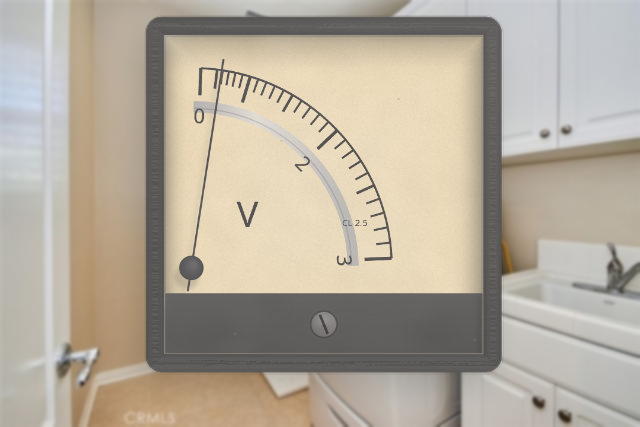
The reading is 0.6 (V)
